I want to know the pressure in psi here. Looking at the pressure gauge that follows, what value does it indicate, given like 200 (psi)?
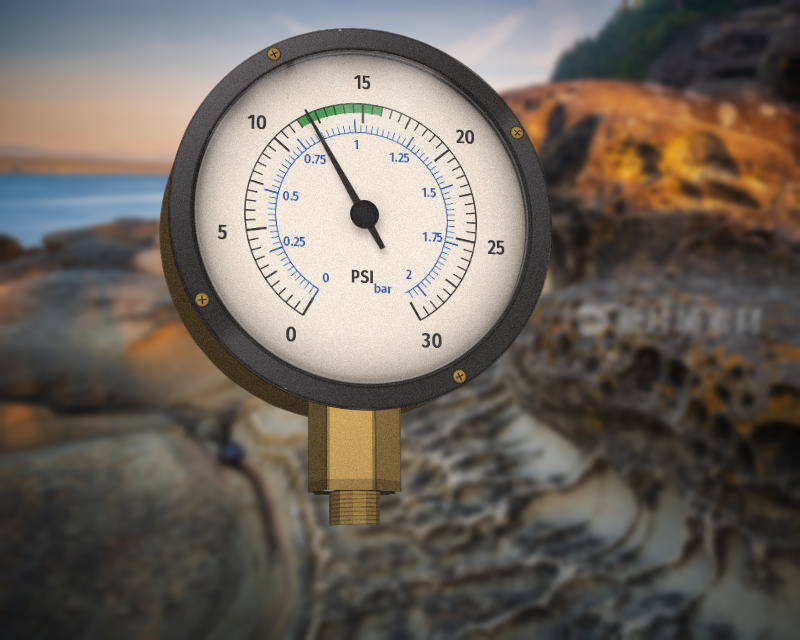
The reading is 12 (psi)
